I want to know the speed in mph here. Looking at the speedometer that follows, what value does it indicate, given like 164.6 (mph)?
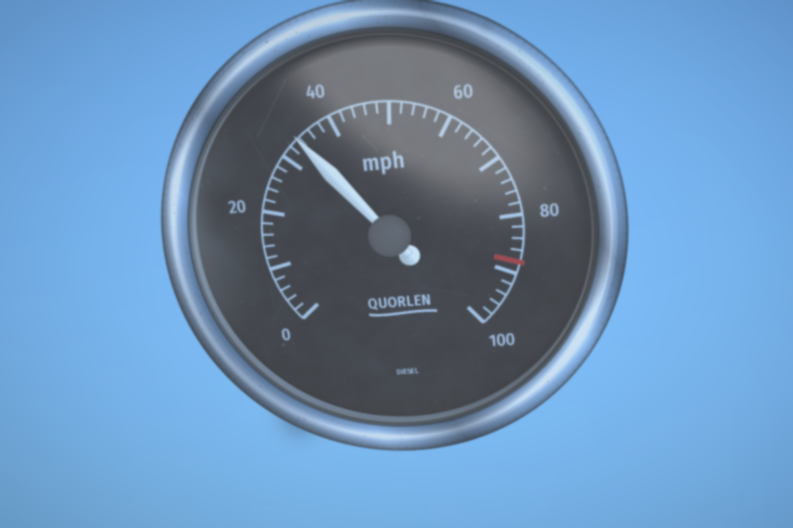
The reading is 34 (mph)
